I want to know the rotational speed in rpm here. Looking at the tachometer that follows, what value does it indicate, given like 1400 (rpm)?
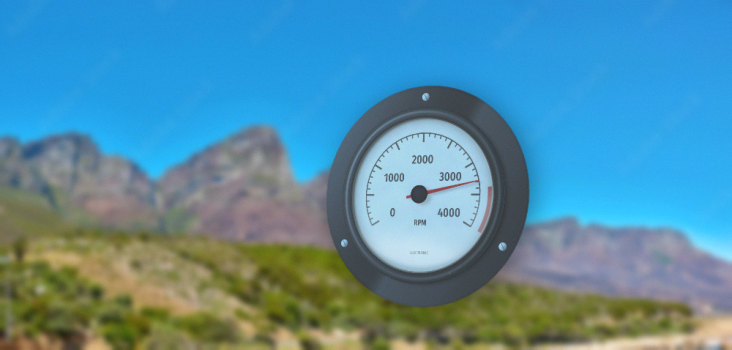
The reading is 3300 (rpm)
